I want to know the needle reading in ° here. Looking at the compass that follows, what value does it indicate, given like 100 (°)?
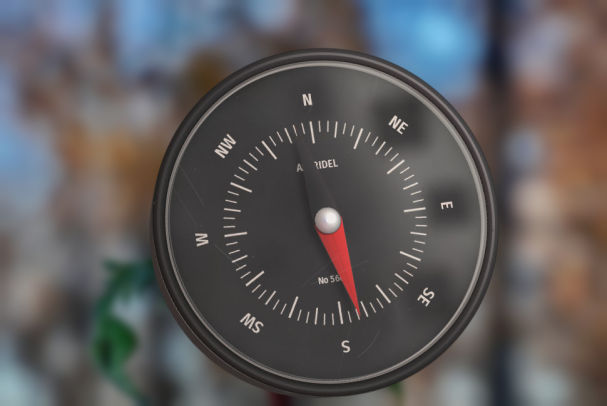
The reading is 170 (°)
